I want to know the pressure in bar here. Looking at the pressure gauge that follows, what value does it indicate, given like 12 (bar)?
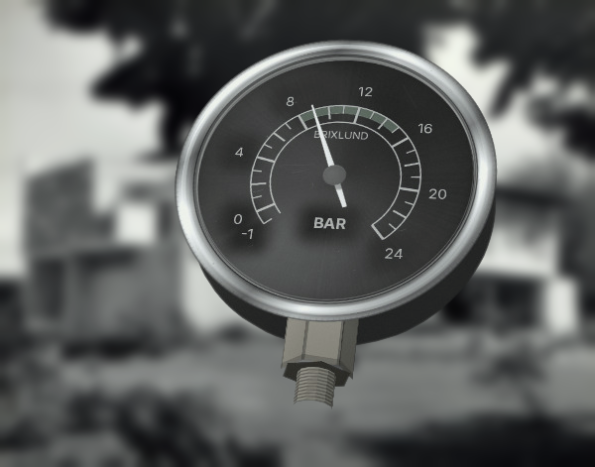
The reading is 9 (bar)
